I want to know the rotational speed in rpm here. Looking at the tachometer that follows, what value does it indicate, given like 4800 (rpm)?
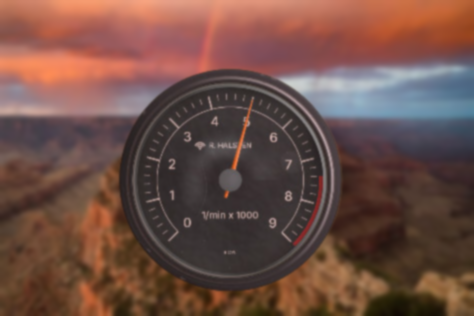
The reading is 5000 (rpm)
